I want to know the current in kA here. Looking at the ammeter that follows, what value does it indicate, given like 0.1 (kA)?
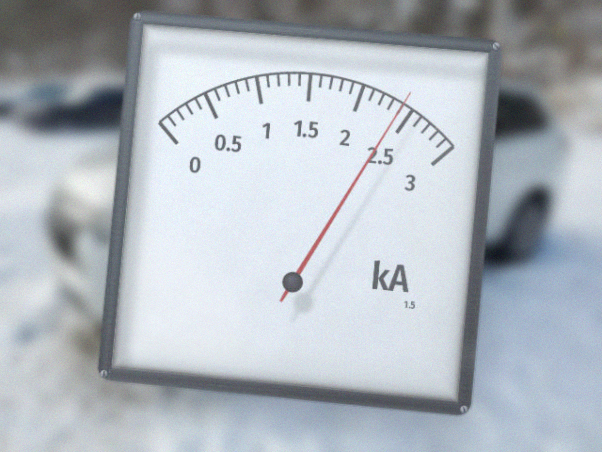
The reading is 2.4 (kA)
